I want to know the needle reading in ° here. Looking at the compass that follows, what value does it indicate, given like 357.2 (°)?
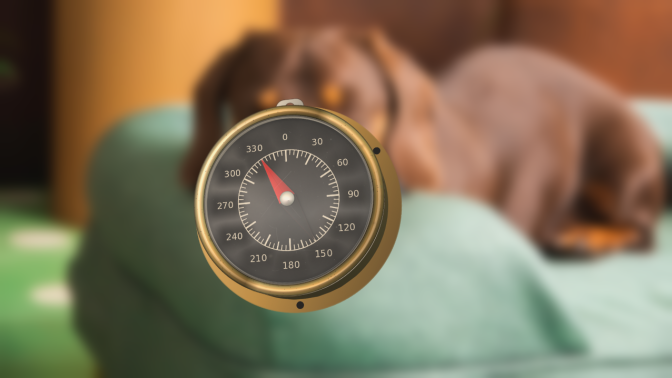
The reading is 330 (°)
